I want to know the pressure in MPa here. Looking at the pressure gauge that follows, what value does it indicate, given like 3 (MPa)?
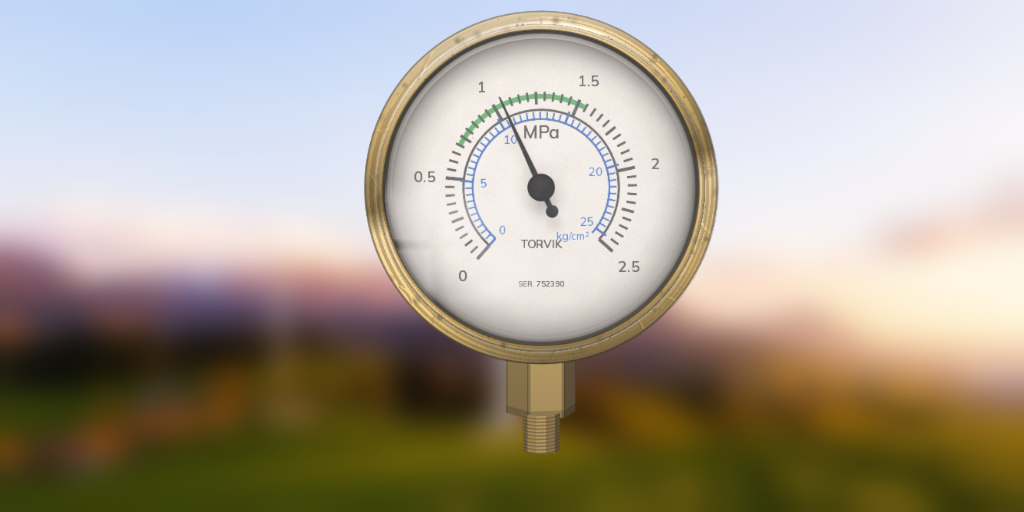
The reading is 1.05 (MPa)
